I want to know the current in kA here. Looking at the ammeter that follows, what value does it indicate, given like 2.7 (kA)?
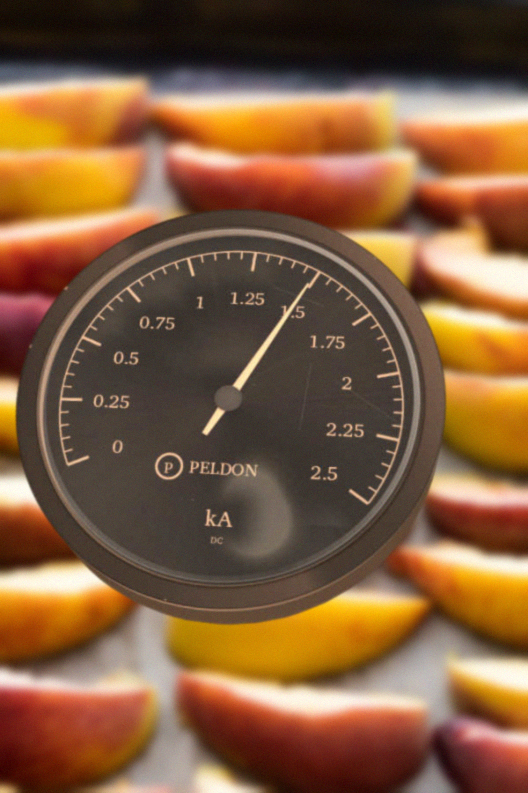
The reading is 1.5 (kA)
